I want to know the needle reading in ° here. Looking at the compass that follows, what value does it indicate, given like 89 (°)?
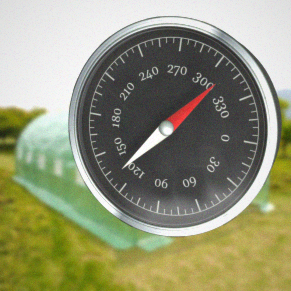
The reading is 310 (°)
